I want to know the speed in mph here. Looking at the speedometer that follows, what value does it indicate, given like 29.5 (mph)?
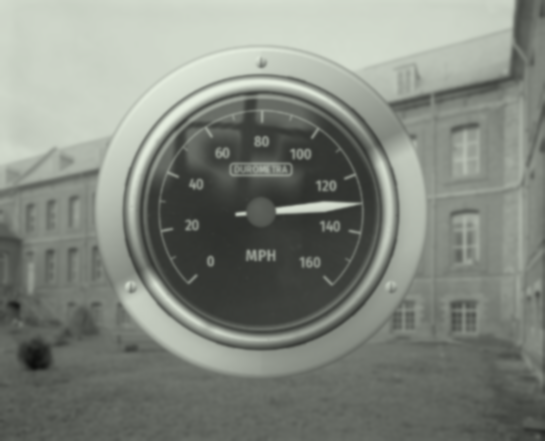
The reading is 130 (mph)
